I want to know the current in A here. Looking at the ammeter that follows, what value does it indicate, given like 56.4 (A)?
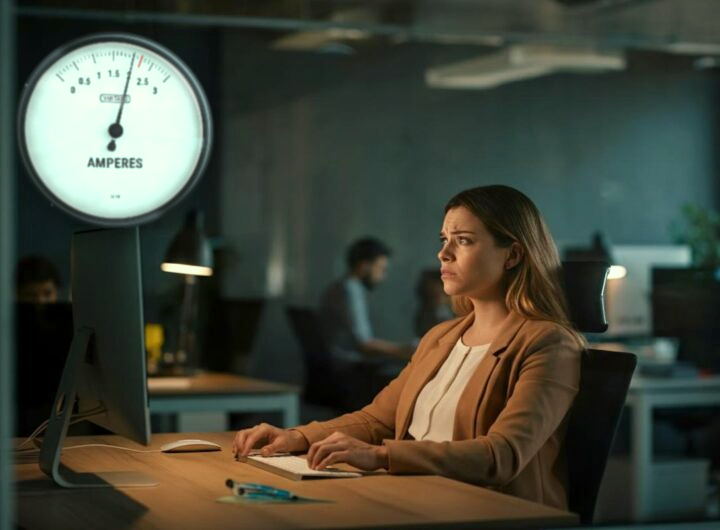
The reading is 2 (A)
